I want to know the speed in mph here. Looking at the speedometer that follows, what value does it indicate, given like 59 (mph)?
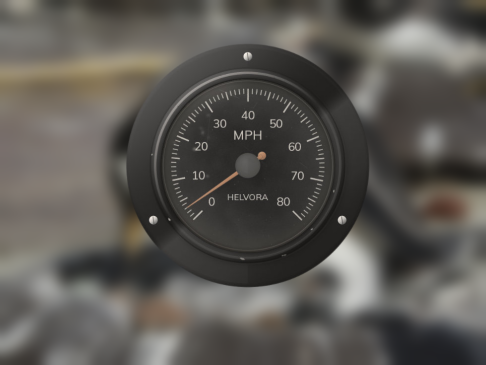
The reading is 3 (mph)
